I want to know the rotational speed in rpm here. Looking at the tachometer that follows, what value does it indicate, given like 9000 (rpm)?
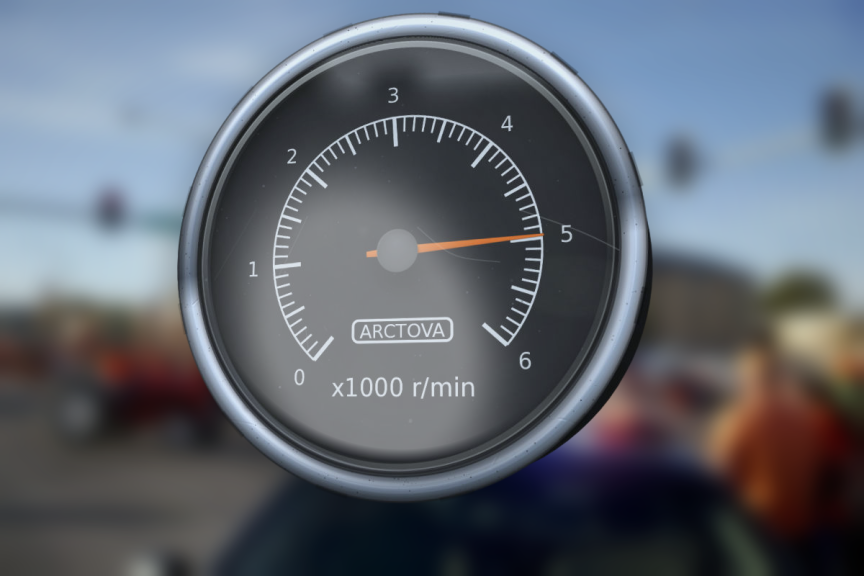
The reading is 5000 (rpm)
